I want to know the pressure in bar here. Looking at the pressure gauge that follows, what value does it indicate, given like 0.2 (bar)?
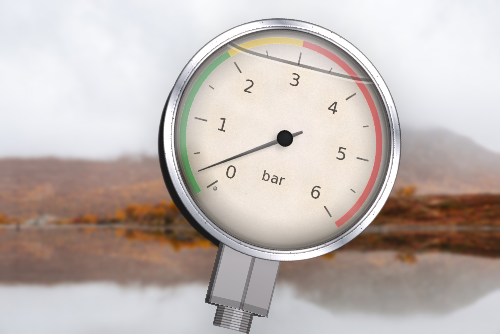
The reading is 0.25 (bar)
